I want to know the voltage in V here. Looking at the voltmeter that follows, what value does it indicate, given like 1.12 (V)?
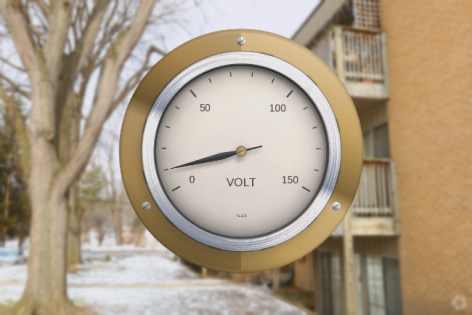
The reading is 10 (V)
